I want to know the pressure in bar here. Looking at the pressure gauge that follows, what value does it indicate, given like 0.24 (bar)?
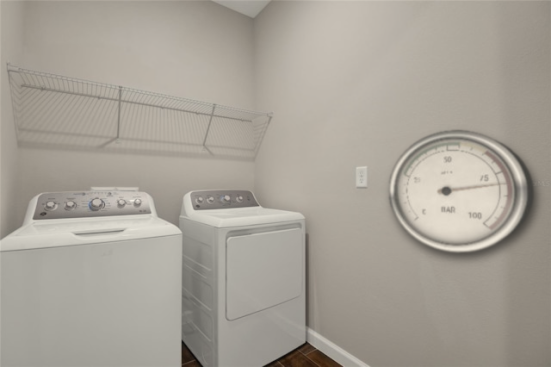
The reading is 80 (bar)
